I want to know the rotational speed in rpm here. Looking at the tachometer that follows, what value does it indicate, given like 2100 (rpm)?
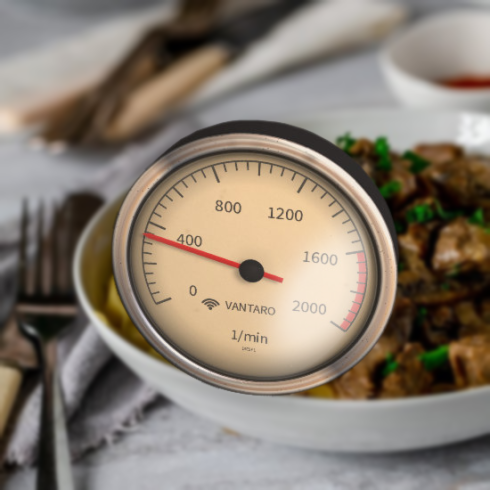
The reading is 350 (rpm)
